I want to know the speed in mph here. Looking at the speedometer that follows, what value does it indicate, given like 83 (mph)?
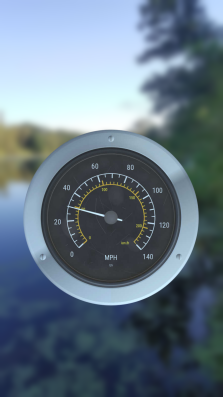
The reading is 30 (mph)
